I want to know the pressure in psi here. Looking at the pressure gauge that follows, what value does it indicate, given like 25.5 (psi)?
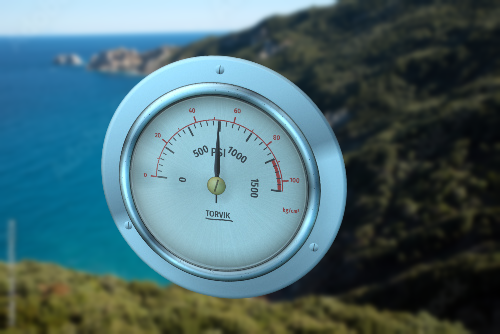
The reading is 750 (psi)
